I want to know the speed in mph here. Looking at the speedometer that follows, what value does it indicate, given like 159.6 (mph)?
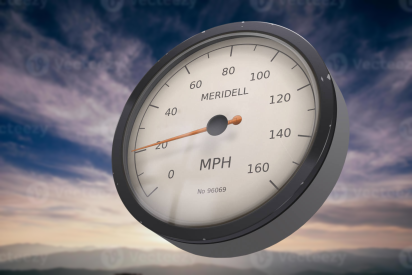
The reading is 20 (mph)
